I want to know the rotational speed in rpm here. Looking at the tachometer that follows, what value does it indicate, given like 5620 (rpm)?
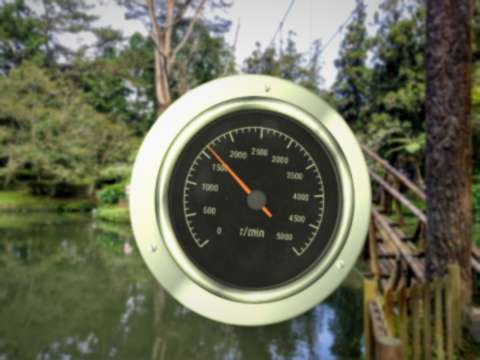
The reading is 1600 (rpm)
